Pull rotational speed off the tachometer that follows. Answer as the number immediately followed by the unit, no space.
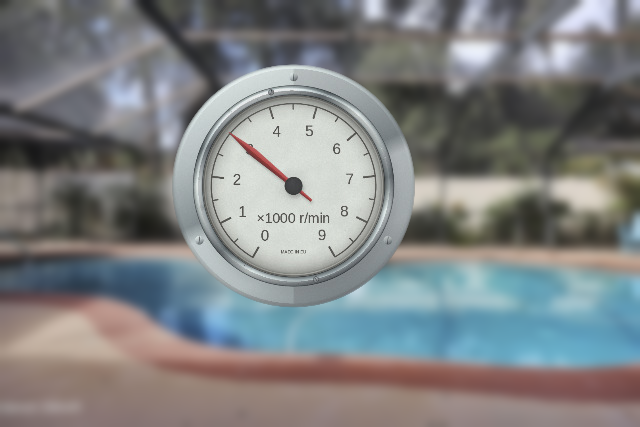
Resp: 3000rpm
